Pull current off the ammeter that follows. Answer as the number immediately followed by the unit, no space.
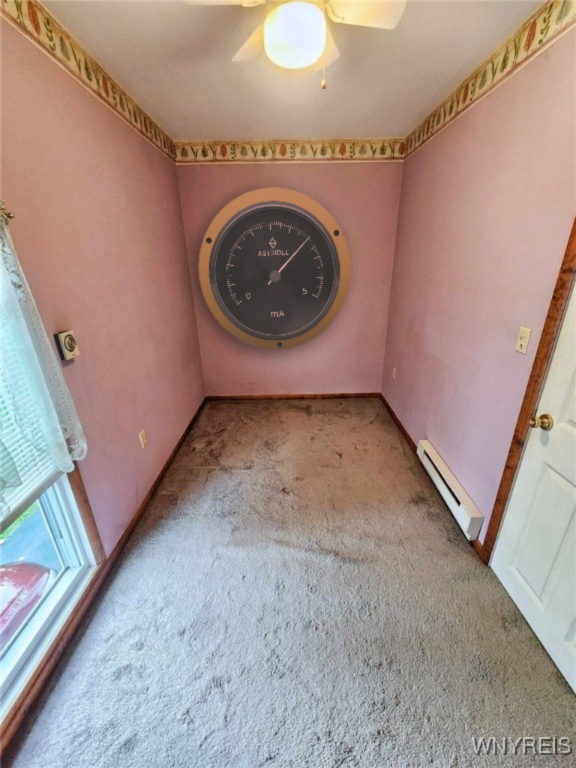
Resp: 3.5mA
